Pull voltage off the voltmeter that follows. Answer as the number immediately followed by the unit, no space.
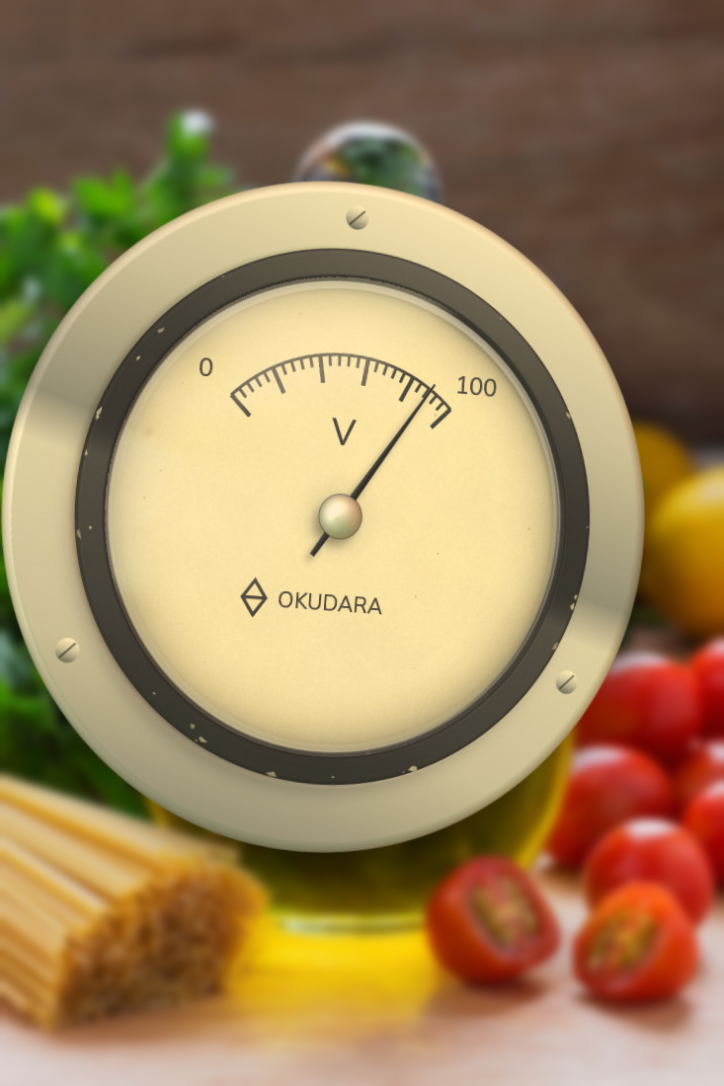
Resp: 88V
